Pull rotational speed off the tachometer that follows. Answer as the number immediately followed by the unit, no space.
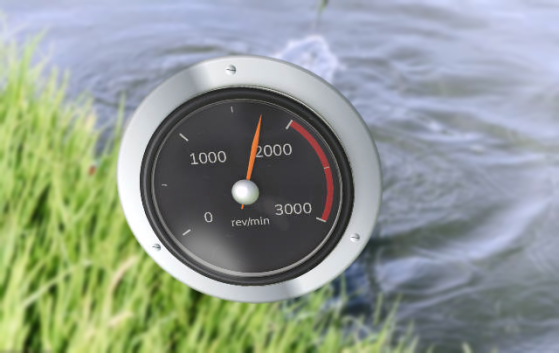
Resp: 1750rpm
